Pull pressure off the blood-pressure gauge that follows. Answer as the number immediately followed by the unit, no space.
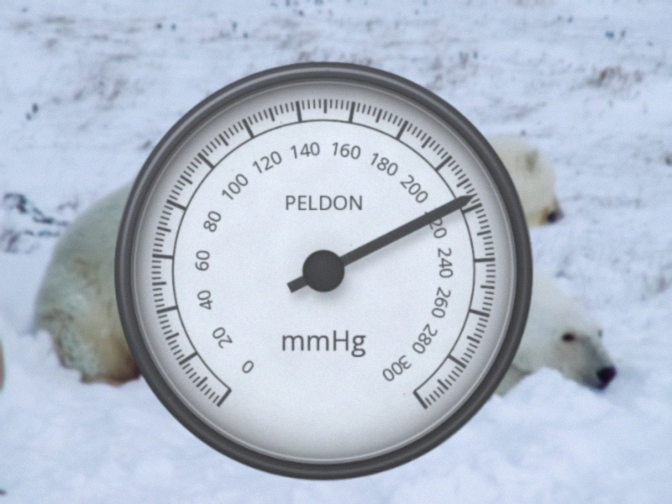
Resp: 216mmHg
